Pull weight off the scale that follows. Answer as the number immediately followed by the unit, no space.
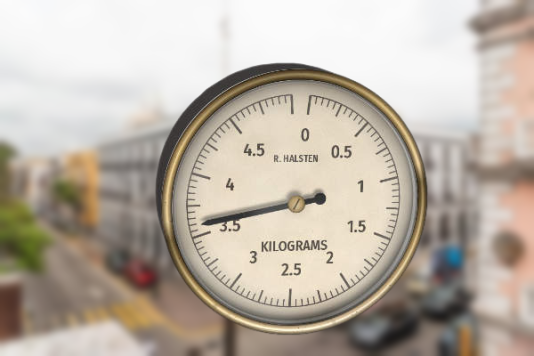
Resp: 3.6kg
